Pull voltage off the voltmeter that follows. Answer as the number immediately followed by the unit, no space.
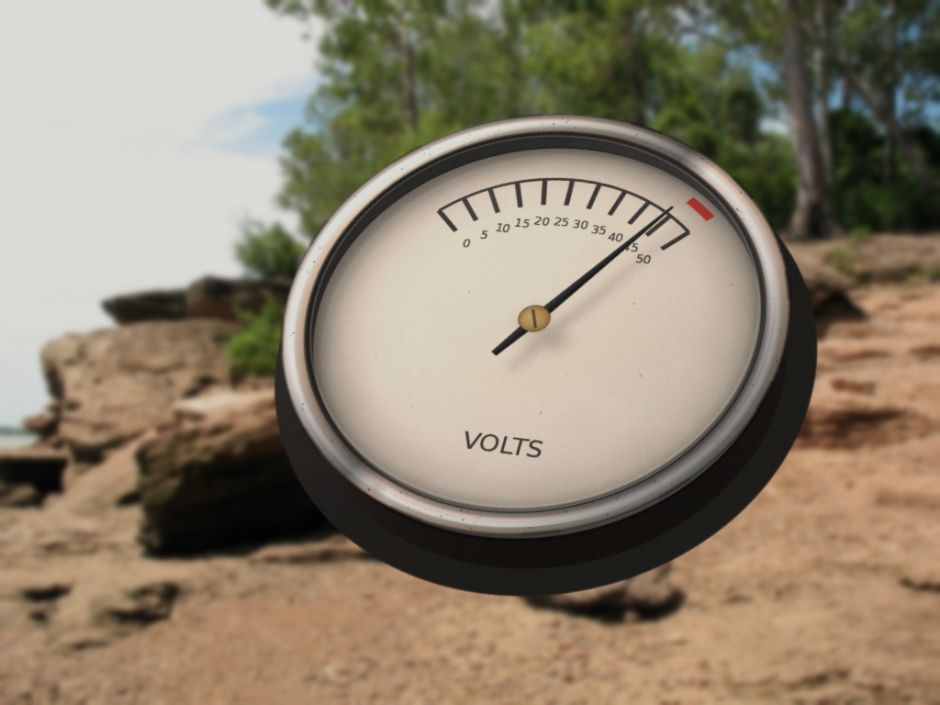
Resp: 45V
